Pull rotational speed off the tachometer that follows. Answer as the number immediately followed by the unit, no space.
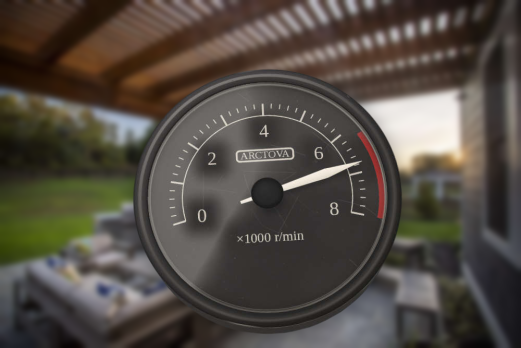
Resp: 6800rpm
